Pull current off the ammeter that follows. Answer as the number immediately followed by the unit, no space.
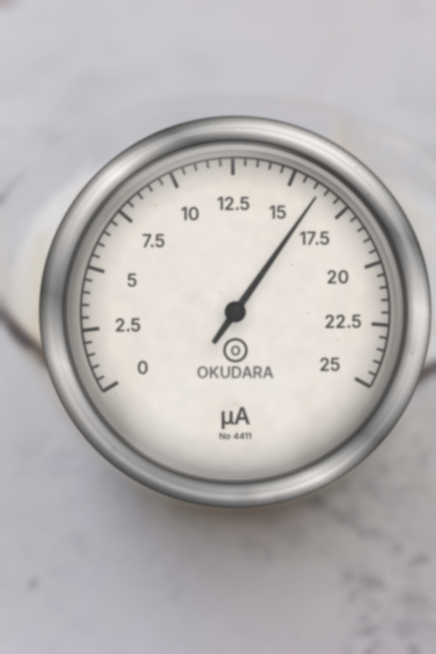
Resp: 16.25µA
